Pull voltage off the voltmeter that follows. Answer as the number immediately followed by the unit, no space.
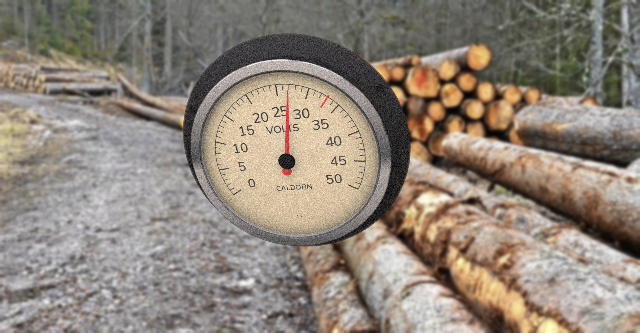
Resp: 27V
